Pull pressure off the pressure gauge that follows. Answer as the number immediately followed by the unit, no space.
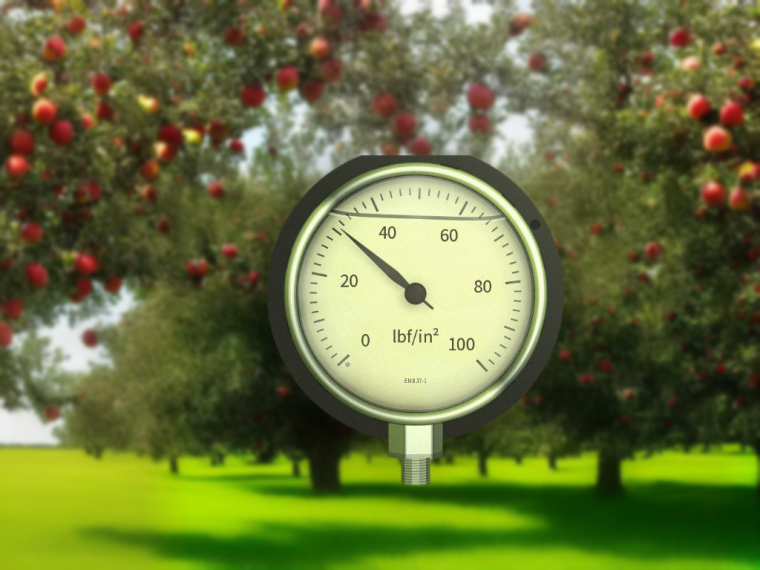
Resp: 31psi
